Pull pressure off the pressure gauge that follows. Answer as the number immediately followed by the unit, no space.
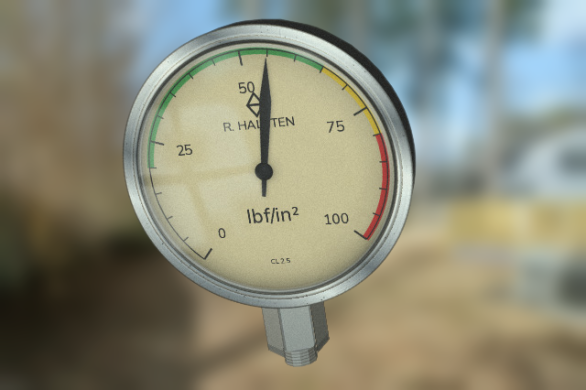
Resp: 55psi
